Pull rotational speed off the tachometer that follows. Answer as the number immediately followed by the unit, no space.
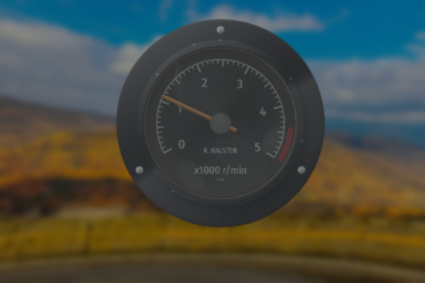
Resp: 1100rpm
